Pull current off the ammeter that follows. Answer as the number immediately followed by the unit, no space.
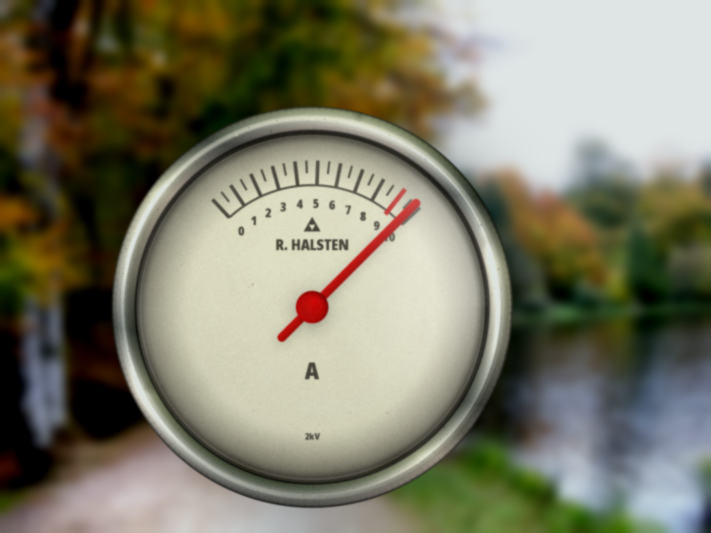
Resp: 9.75A
